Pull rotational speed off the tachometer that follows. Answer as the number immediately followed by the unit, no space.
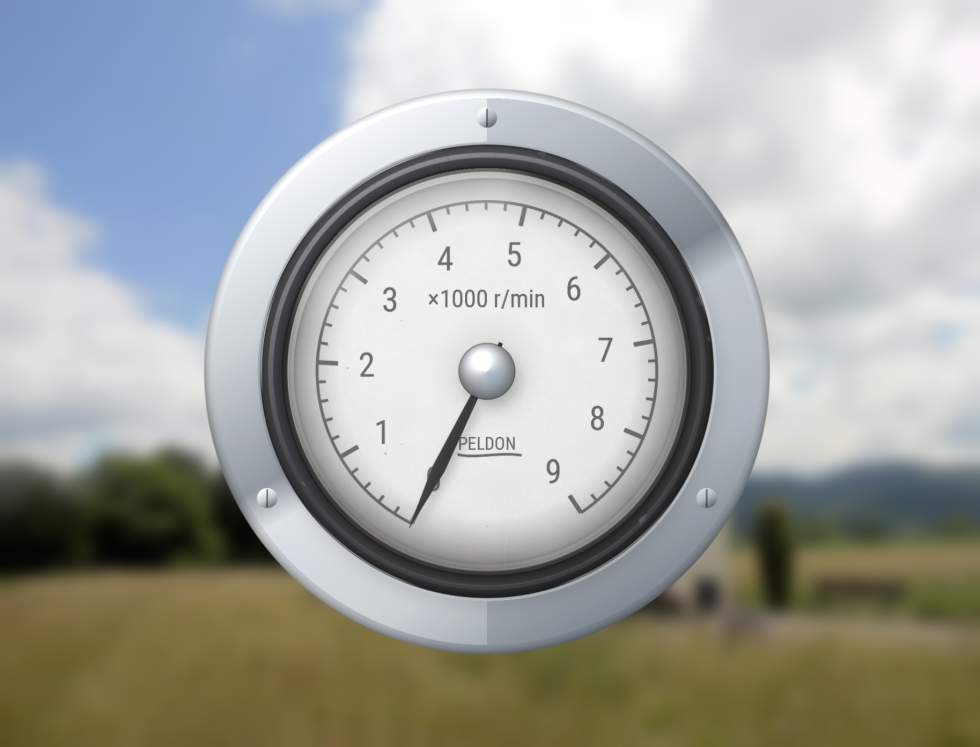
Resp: 0rpm
